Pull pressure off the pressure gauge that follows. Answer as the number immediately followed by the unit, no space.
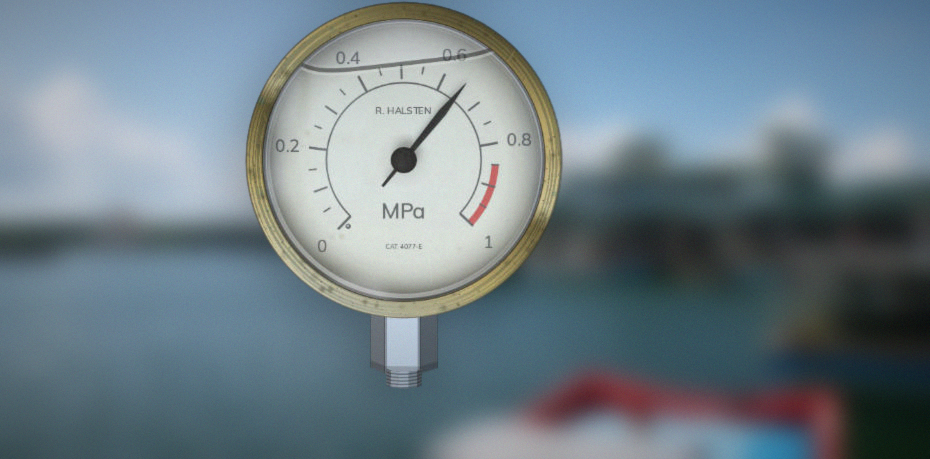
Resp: 0.65MPa
